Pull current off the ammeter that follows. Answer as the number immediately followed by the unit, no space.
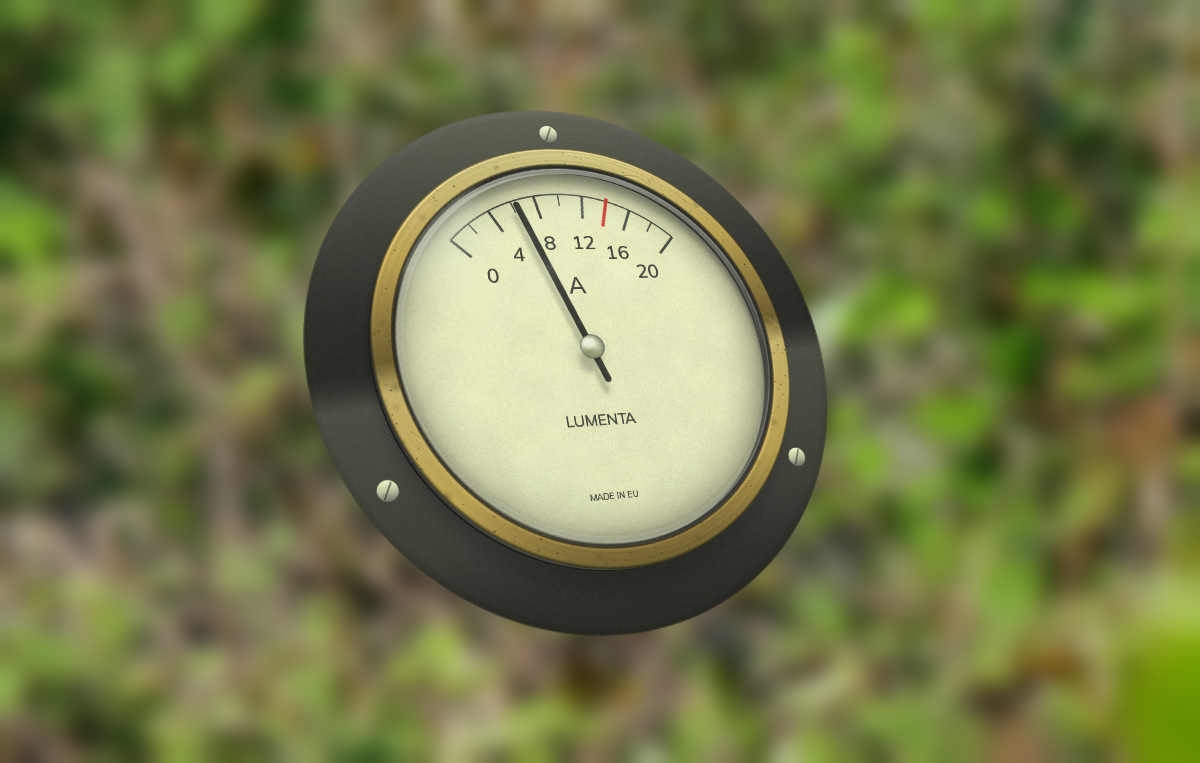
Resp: 6A
